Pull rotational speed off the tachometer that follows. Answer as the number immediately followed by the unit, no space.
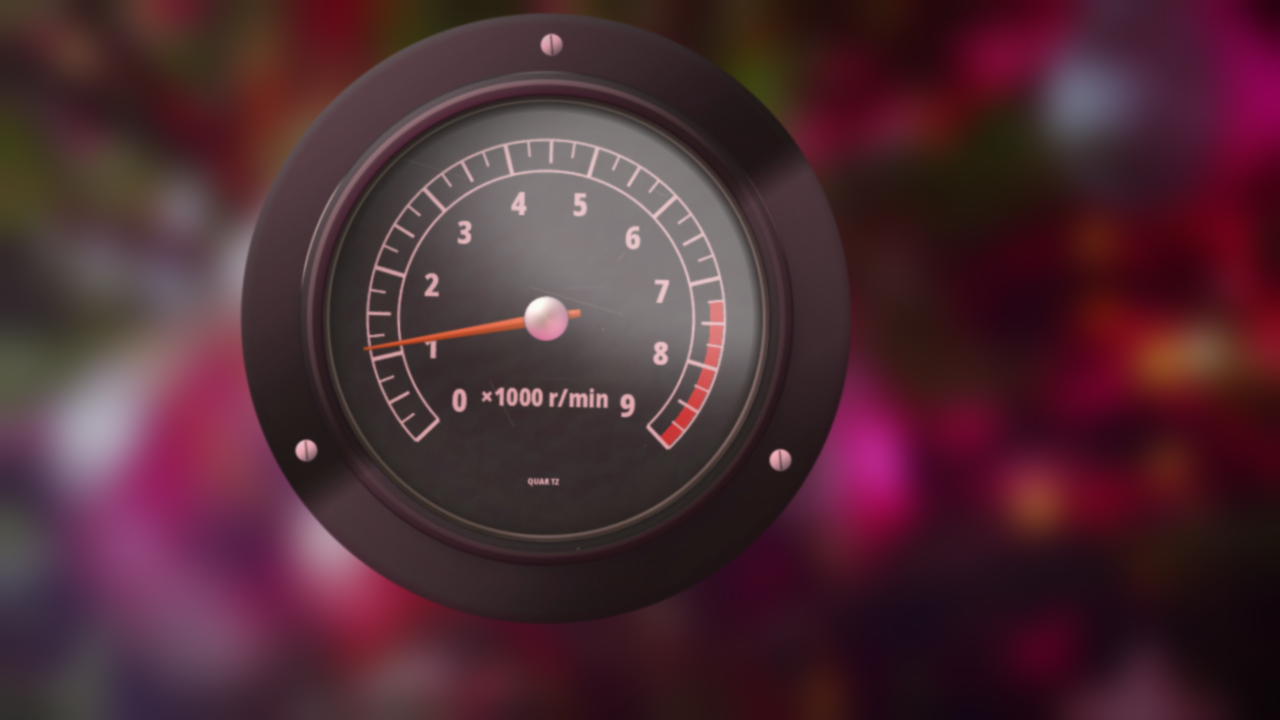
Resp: 1125rpm
